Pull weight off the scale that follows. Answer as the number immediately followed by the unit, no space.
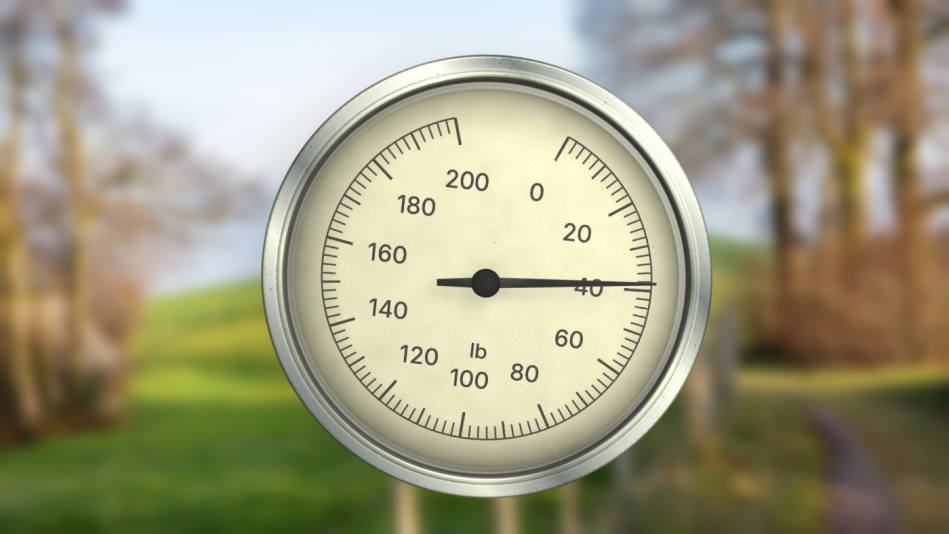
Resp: 38lb
